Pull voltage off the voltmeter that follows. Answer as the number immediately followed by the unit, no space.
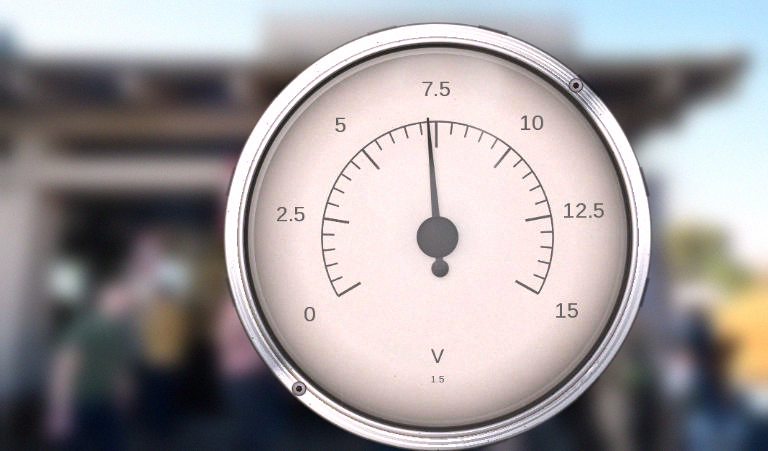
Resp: 7.25V
